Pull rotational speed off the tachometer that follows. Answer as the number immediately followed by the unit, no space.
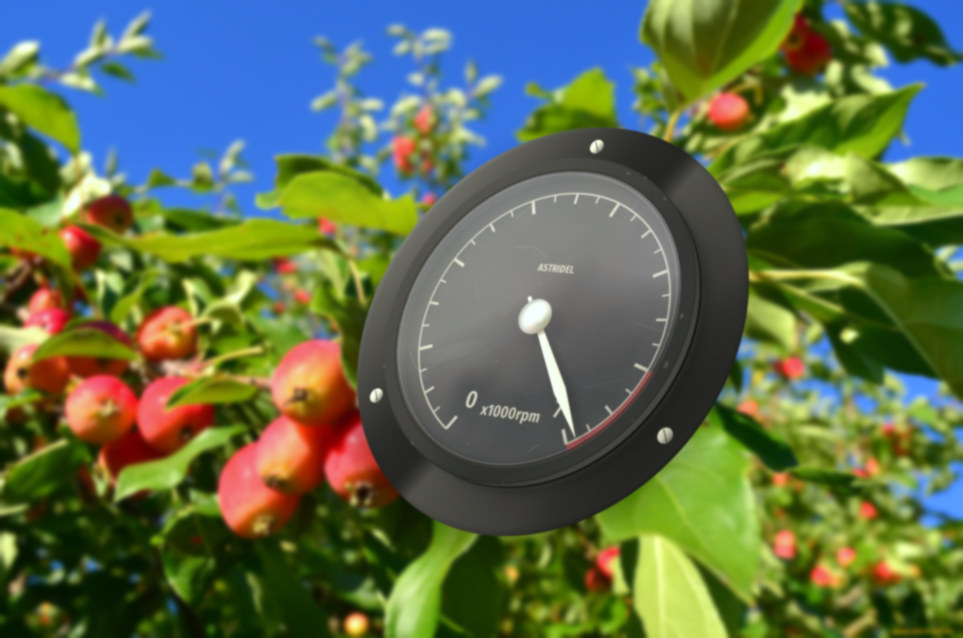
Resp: 6875rpm
